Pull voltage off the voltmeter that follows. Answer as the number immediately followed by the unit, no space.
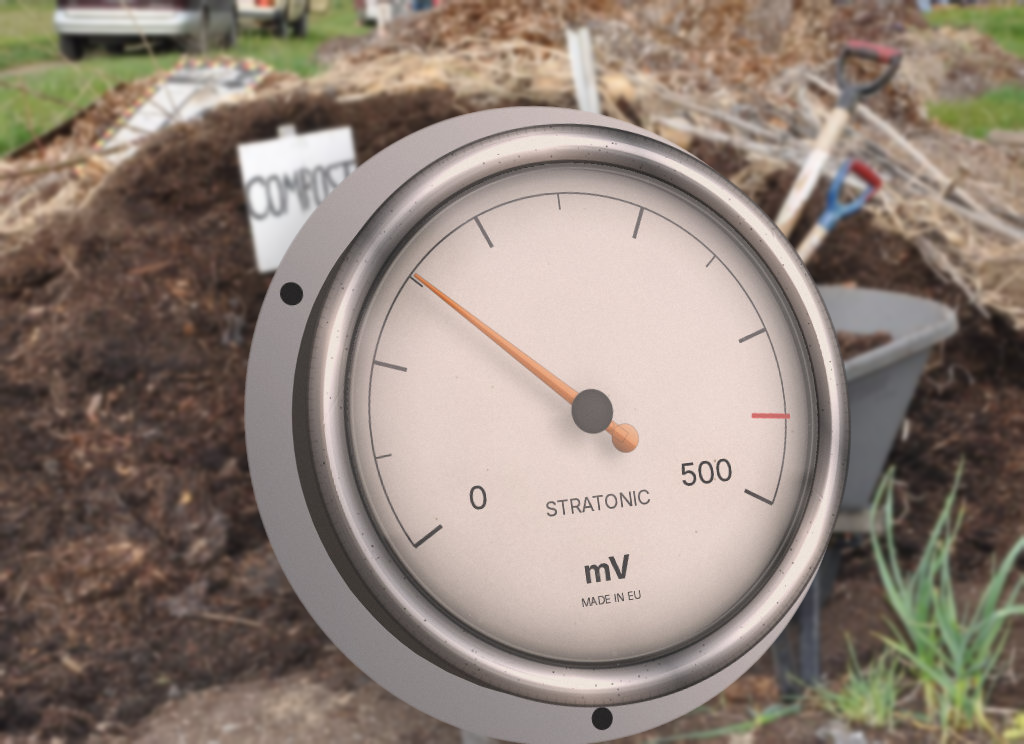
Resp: 150mV
